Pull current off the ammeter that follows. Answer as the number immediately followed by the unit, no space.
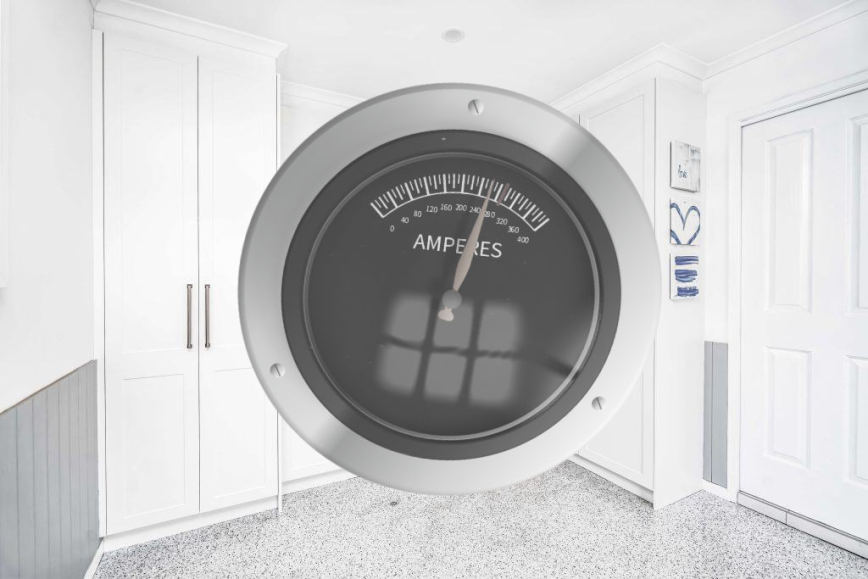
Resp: 260A
